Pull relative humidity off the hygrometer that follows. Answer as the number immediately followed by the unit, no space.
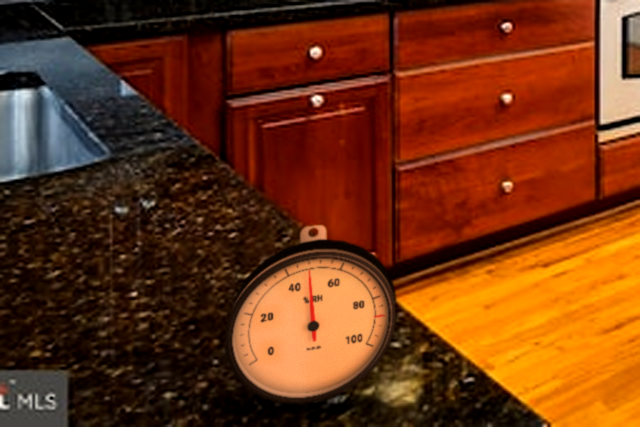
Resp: 48%
